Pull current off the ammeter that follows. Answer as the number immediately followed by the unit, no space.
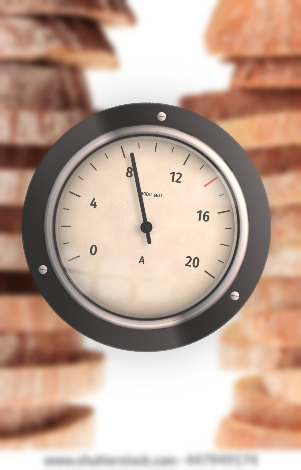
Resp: 8.5A
